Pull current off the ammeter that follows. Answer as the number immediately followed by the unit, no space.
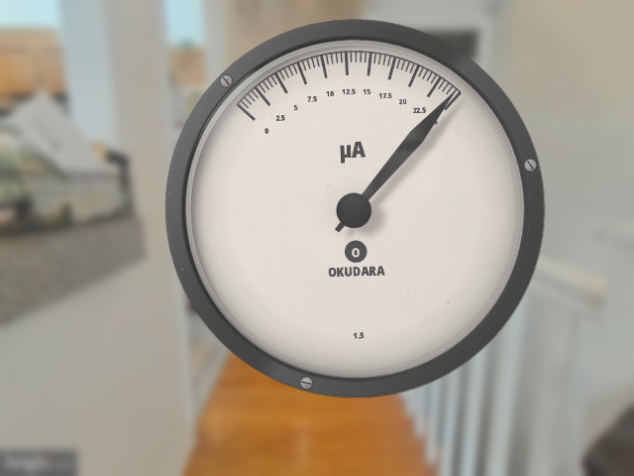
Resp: 24.5µA
